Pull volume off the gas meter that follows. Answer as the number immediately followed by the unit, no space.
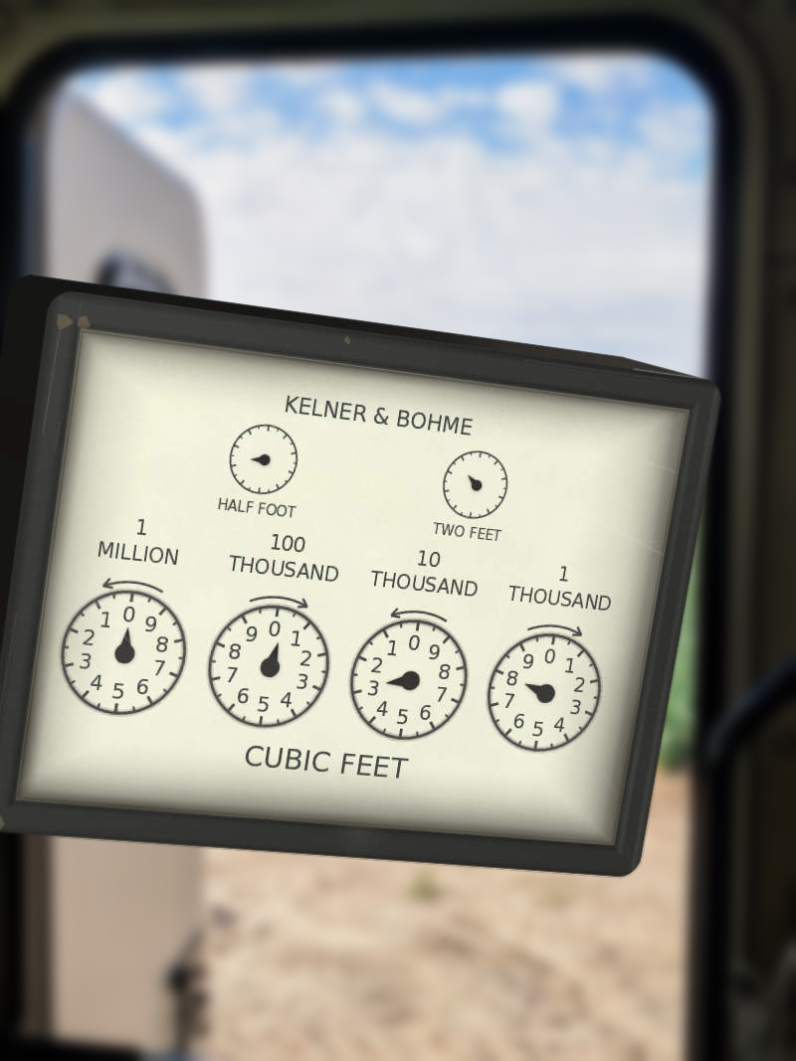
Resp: 2800ft³
